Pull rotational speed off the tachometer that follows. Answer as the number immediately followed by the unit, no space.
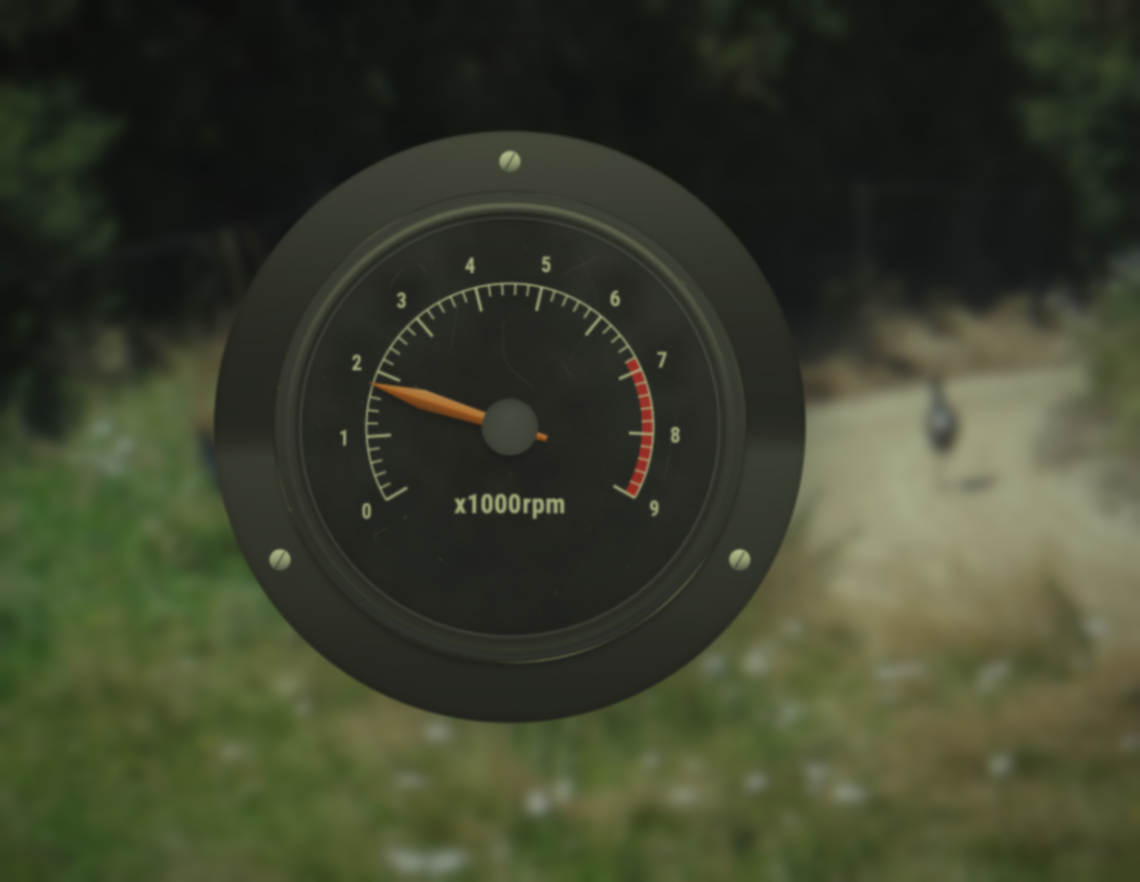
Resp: 1800rpm
